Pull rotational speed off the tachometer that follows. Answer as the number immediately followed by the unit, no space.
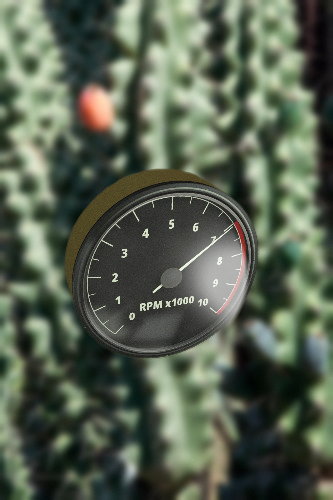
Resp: 7000rpm
